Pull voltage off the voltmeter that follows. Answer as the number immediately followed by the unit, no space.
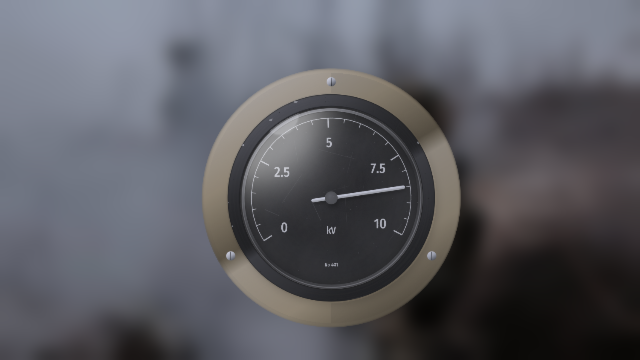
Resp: 8.5kV
